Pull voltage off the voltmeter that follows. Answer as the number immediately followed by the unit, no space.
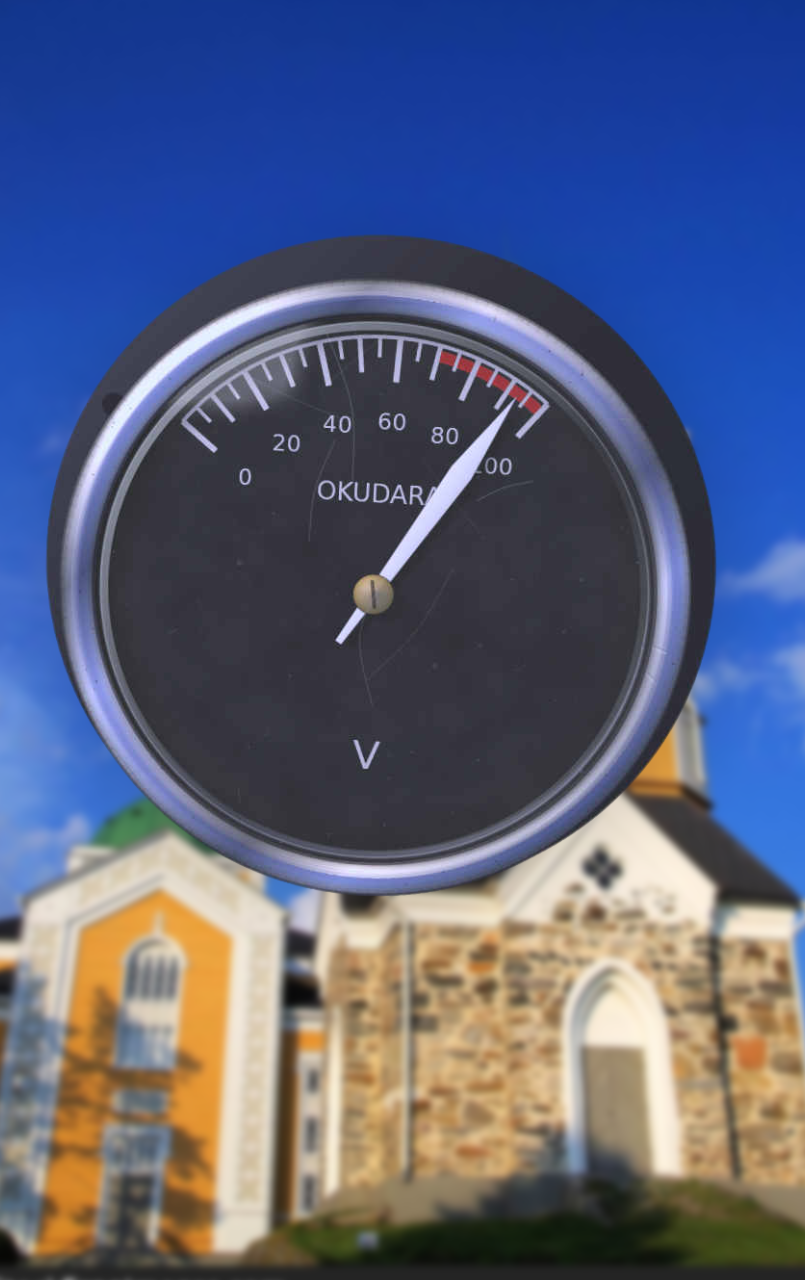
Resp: 92.5V
